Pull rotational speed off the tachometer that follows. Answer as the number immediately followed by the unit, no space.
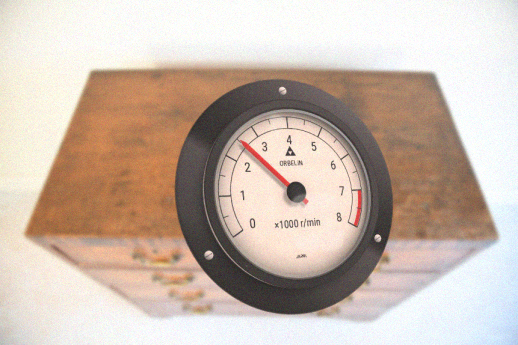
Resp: 2500rpm
